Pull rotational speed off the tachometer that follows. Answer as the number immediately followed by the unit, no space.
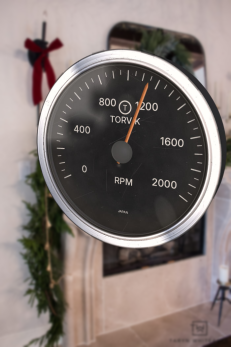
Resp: 1150rpm
